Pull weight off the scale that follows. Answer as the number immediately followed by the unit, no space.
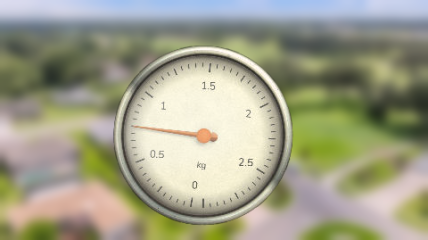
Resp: 0.75kg
